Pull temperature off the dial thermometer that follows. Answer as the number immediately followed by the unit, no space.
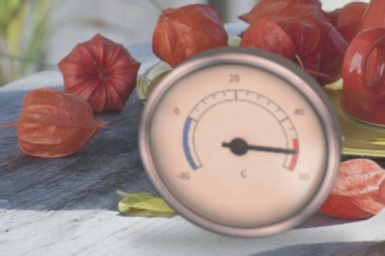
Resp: 52°C
